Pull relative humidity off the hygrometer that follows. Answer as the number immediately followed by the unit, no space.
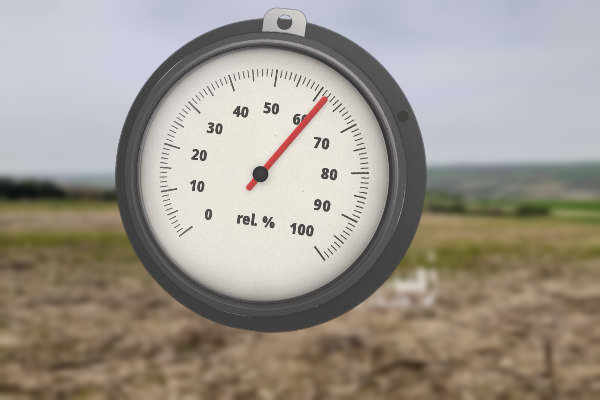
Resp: 62%
